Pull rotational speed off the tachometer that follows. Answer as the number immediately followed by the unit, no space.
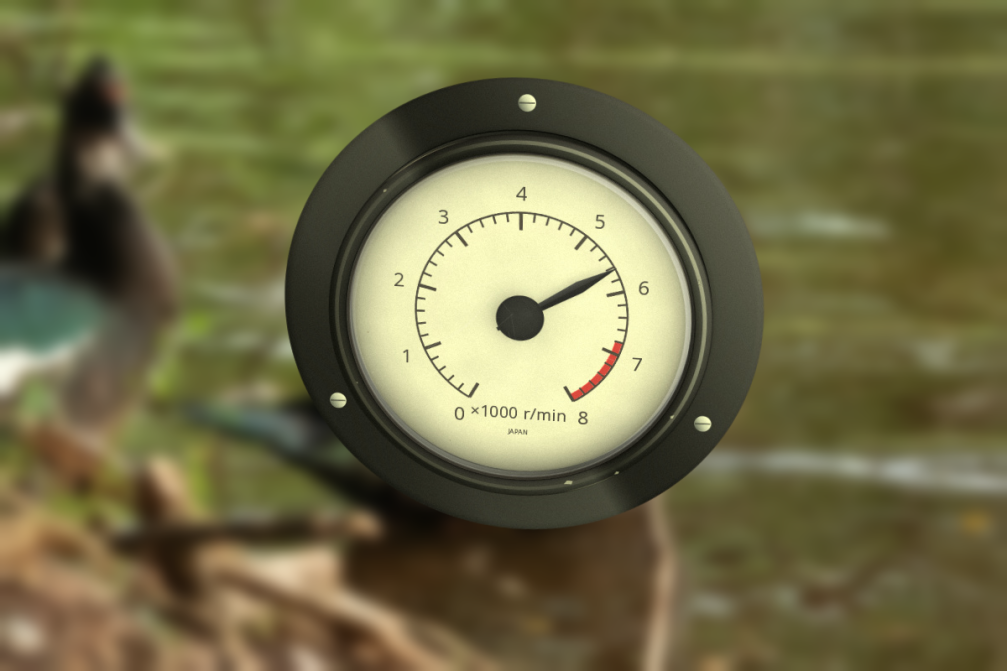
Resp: 5600rpm
